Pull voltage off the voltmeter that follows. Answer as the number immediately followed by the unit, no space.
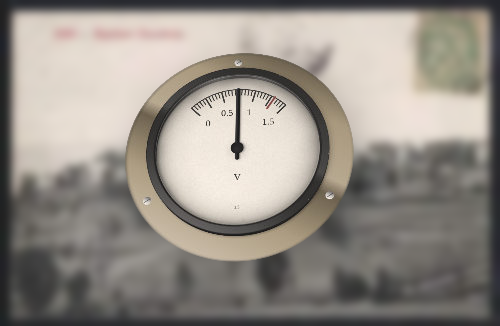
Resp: 0.75V
